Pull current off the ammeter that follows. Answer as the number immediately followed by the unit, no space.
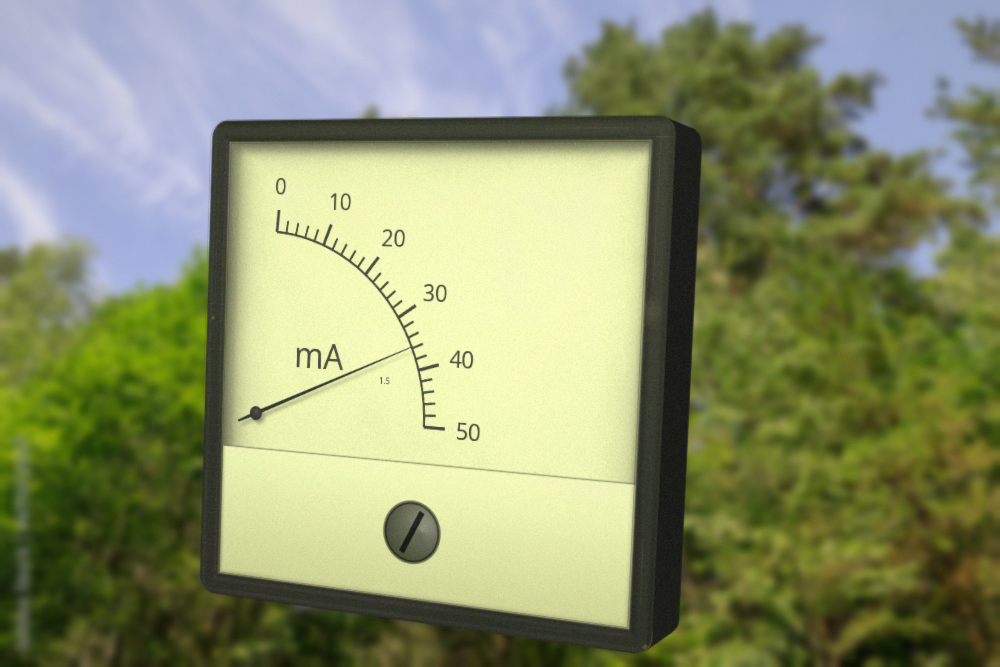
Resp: 36mA
